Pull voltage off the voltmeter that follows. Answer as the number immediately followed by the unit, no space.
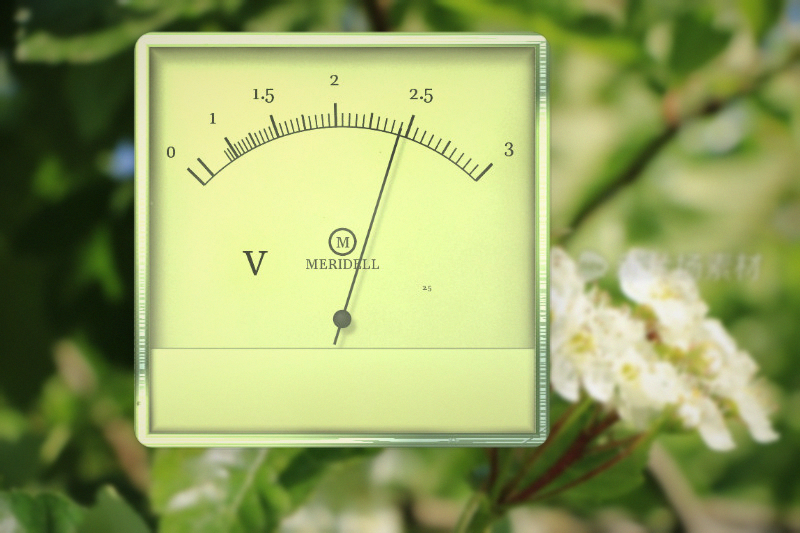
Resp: 2.45V
